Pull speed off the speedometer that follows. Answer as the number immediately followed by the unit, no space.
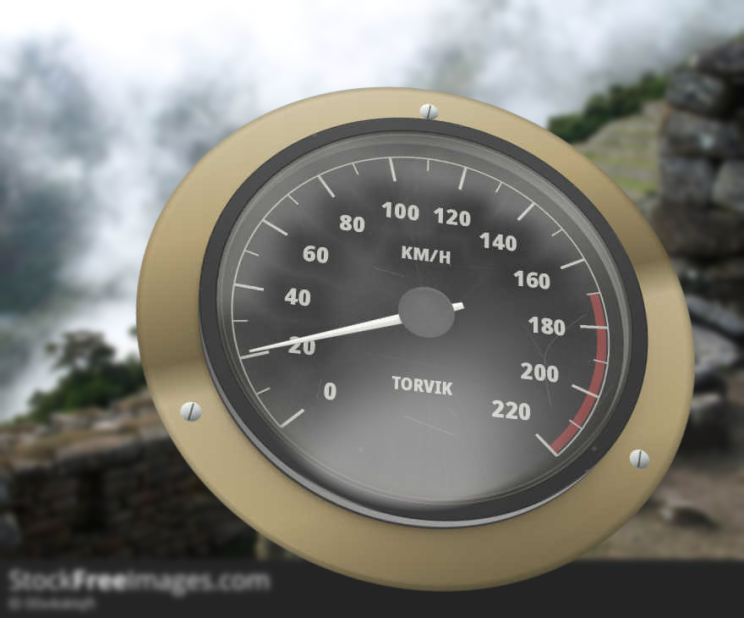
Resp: 20km/h
